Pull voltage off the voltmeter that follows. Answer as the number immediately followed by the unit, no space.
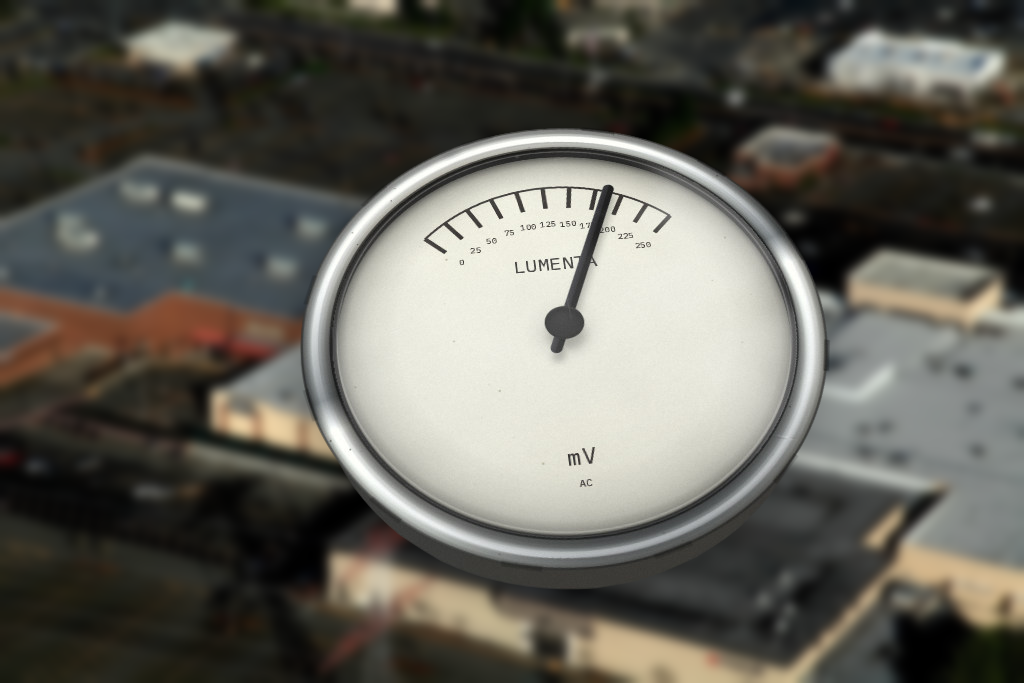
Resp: 187.5mV
